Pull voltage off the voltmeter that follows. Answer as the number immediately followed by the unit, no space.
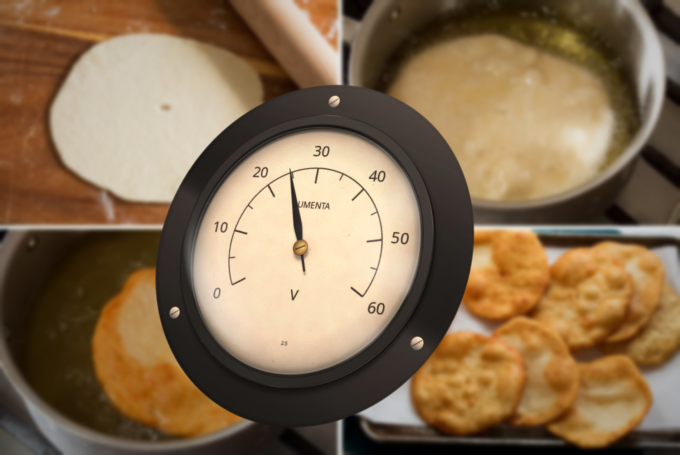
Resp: 25V
